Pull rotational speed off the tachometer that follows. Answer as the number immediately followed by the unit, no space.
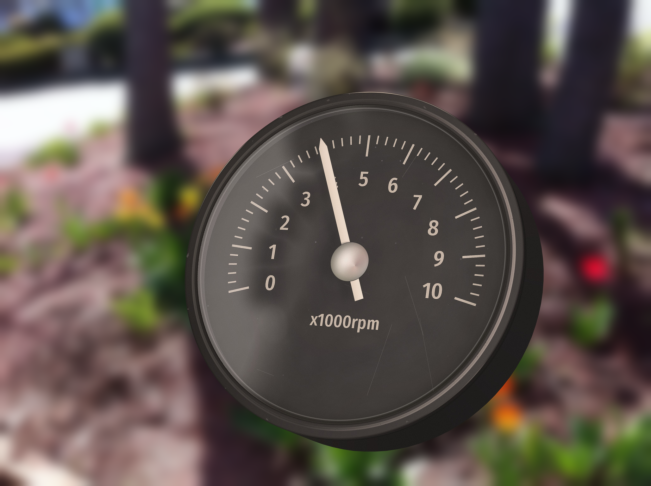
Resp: 4000rpm
